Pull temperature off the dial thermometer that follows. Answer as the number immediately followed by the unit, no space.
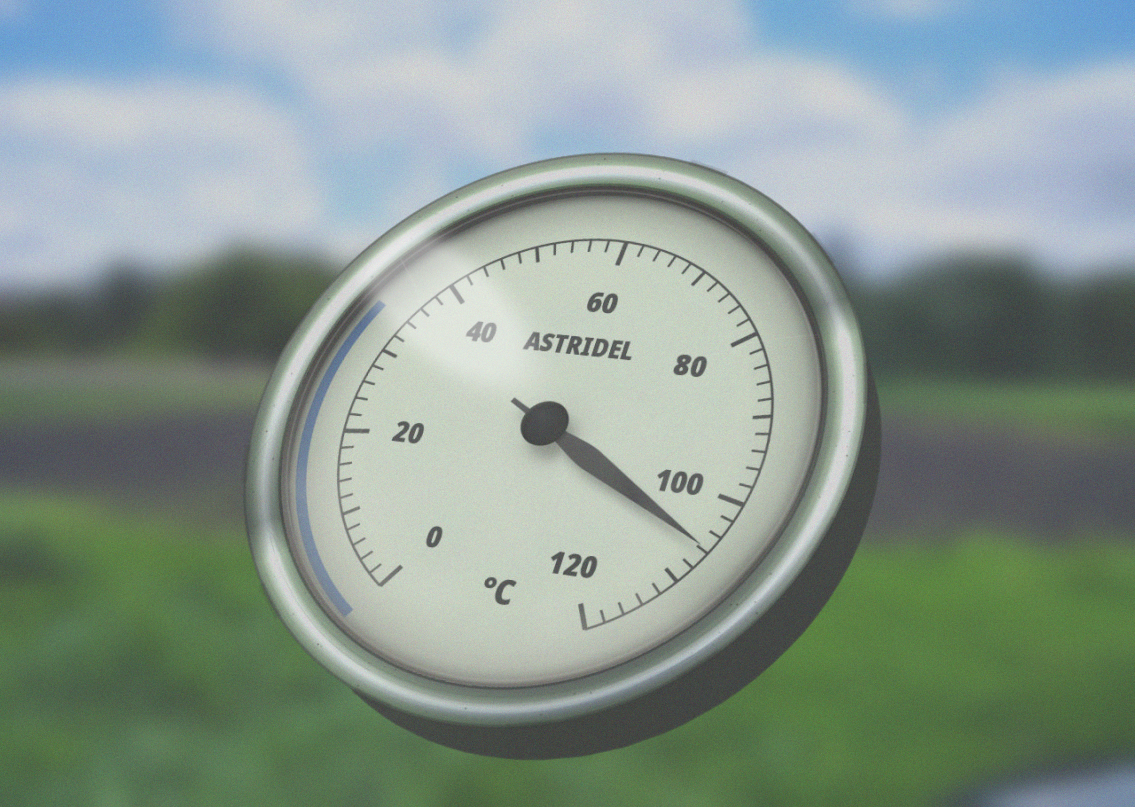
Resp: 106°C
